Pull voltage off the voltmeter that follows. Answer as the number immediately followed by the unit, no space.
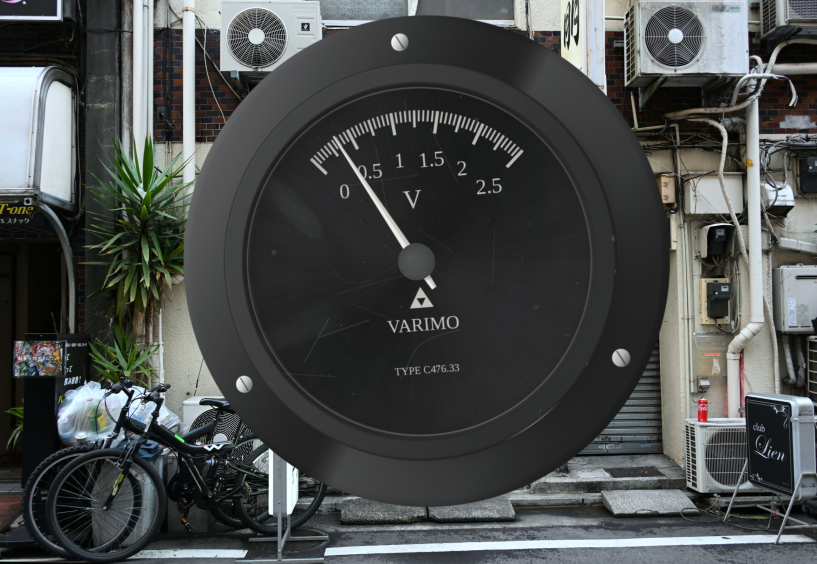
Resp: 0.35V
